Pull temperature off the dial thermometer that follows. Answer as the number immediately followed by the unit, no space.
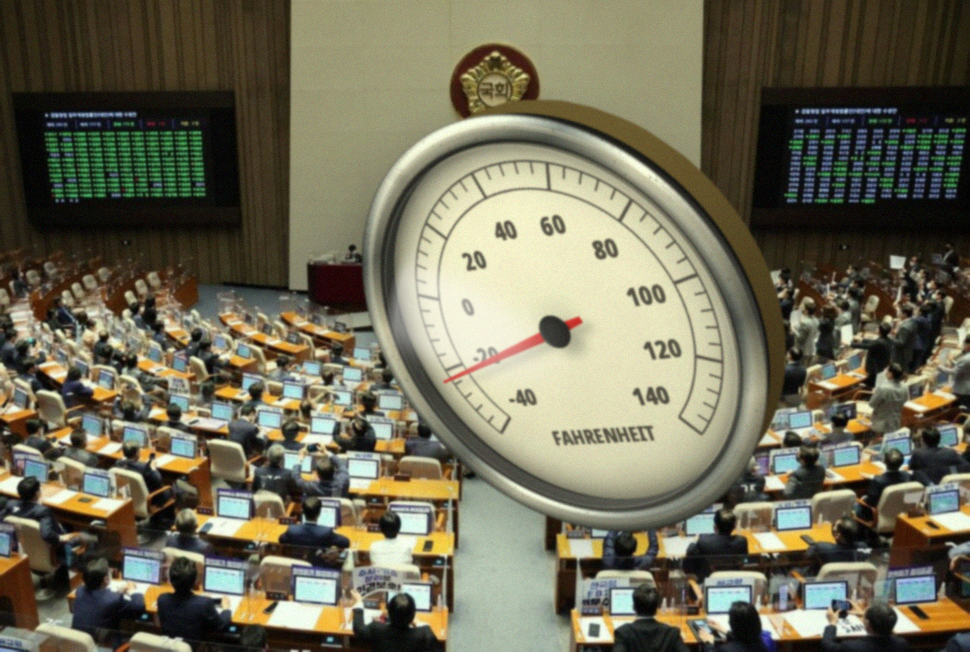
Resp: -22°F
